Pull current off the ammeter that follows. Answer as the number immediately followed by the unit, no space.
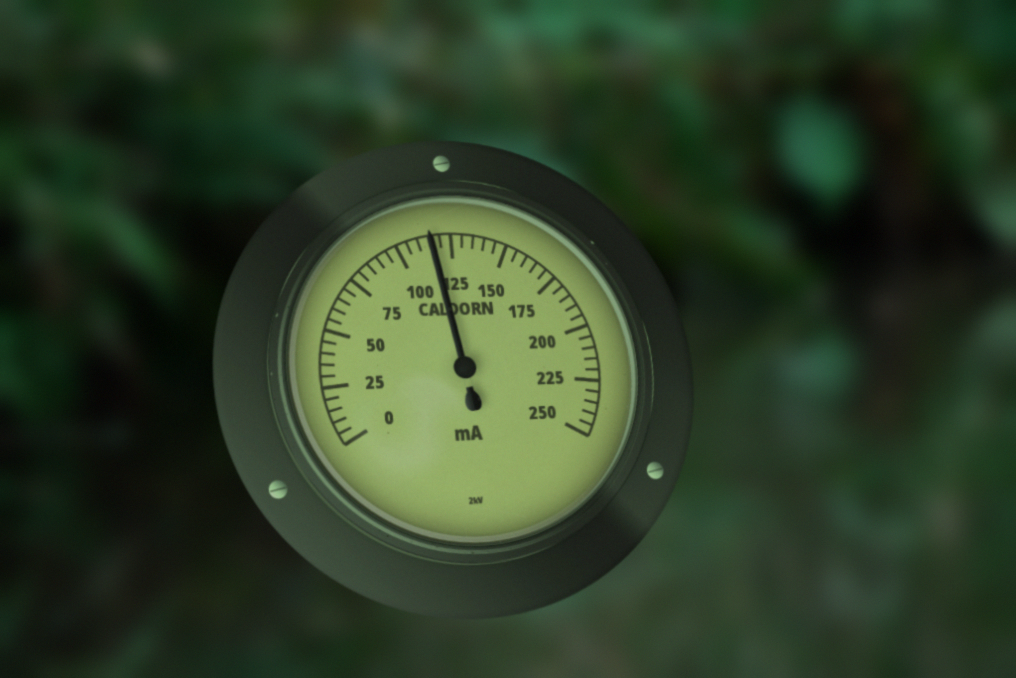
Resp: 115mA
